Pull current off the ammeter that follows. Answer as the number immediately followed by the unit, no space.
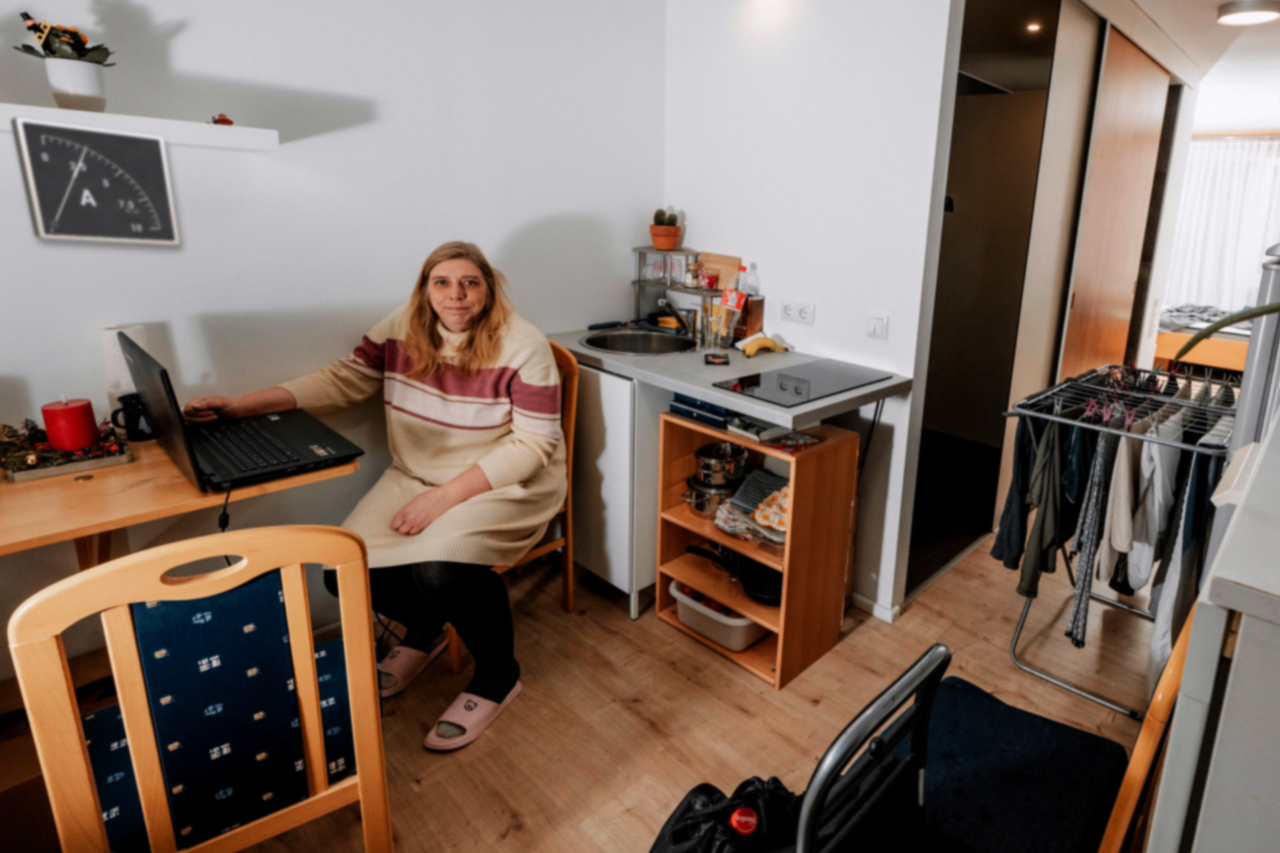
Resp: 2.5A
